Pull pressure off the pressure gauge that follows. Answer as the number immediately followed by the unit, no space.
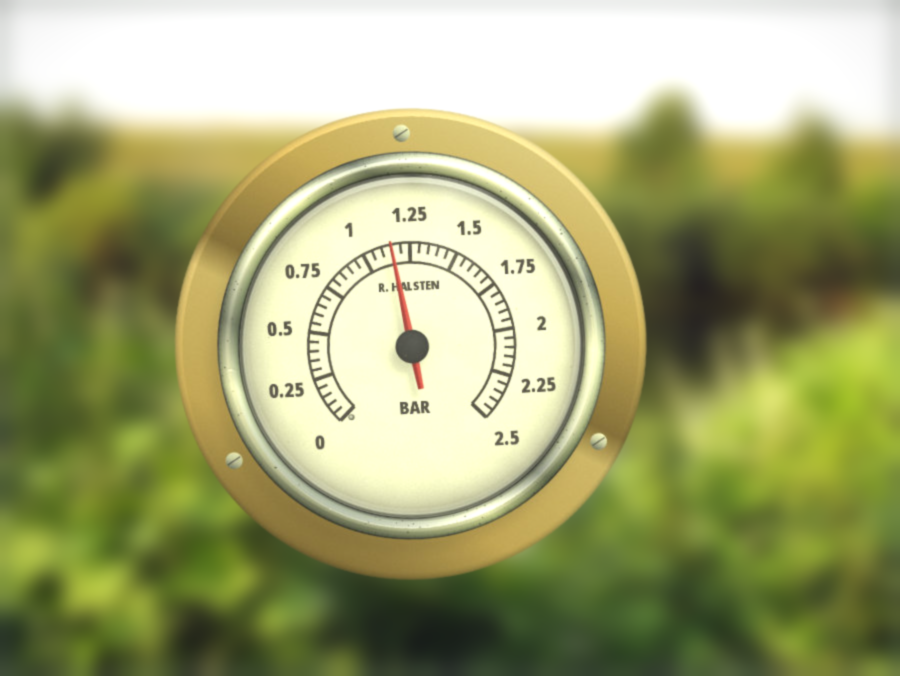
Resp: 1.15bar
